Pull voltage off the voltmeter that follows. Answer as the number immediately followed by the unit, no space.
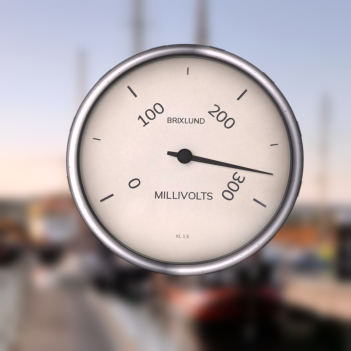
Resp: 275mV
